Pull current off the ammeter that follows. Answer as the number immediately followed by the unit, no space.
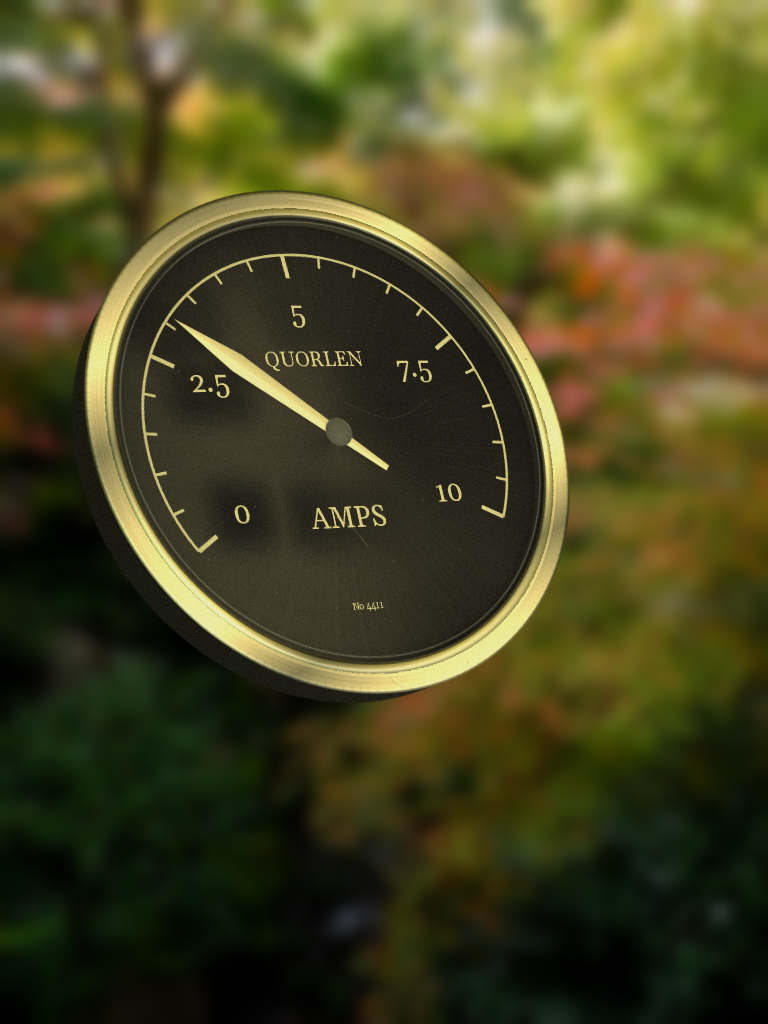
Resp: 3A
